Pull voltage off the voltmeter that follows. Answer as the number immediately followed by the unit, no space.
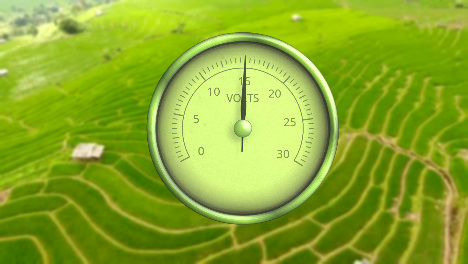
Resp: 15V
